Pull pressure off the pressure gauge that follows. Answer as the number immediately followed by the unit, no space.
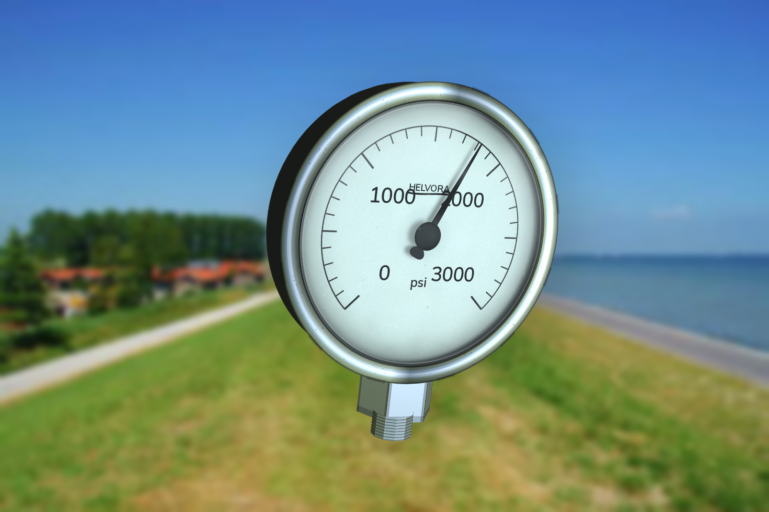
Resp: 1800psi
